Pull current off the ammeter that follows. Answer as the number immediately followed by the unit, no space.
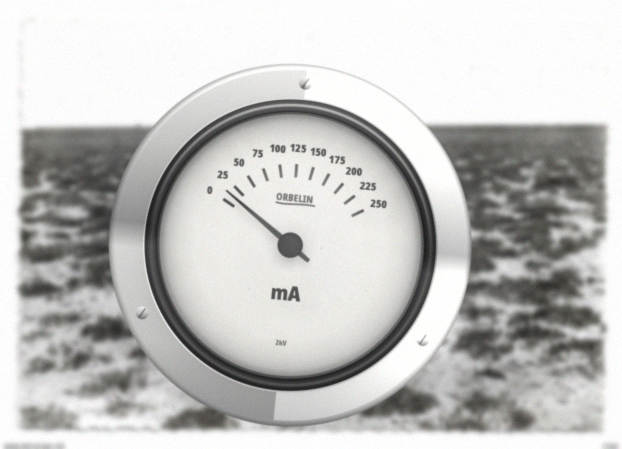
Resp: 12.5mA
